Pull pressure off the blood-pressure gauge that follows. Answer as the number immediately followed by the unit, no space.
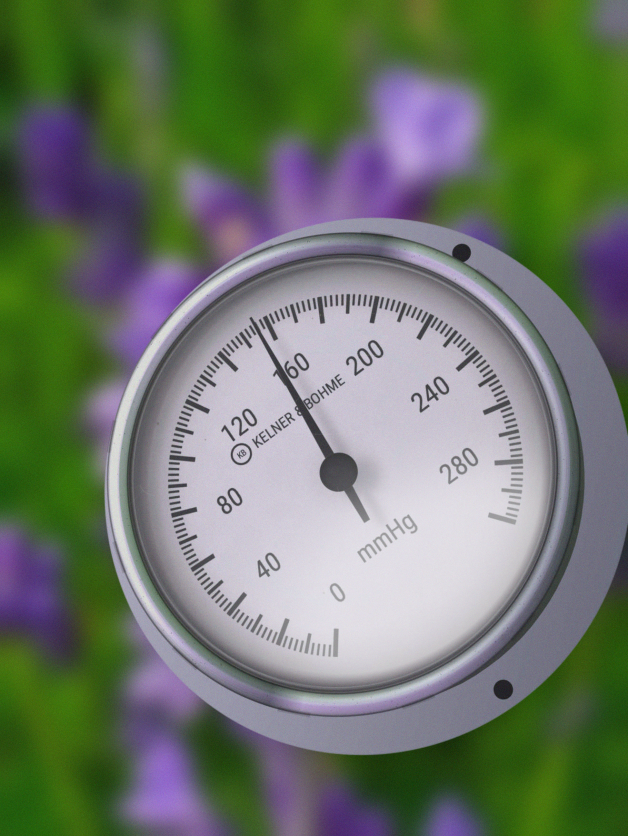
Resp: 156mmHg
